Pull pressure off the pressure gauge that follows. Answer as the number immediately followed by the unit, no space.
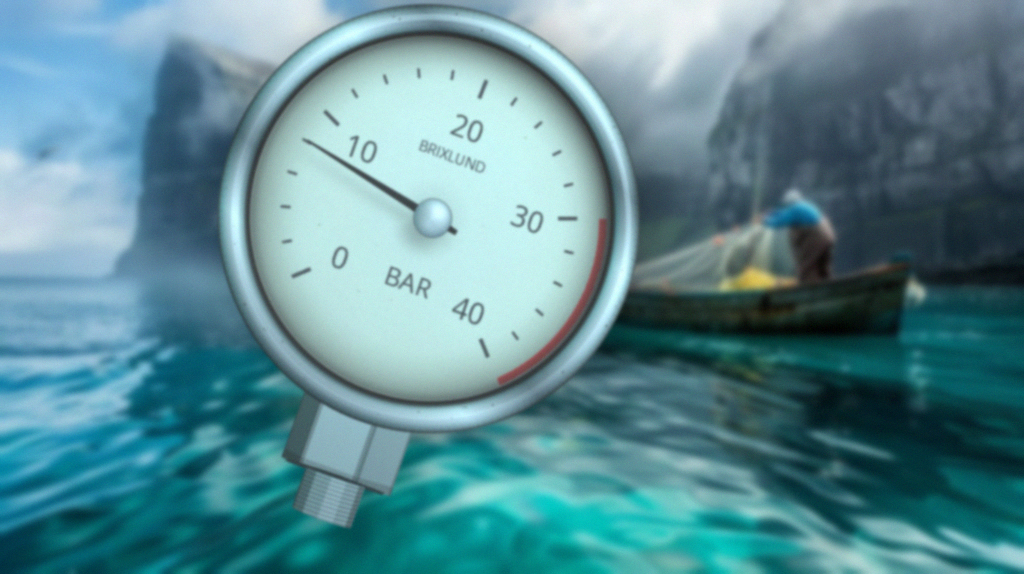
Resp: 8bar
